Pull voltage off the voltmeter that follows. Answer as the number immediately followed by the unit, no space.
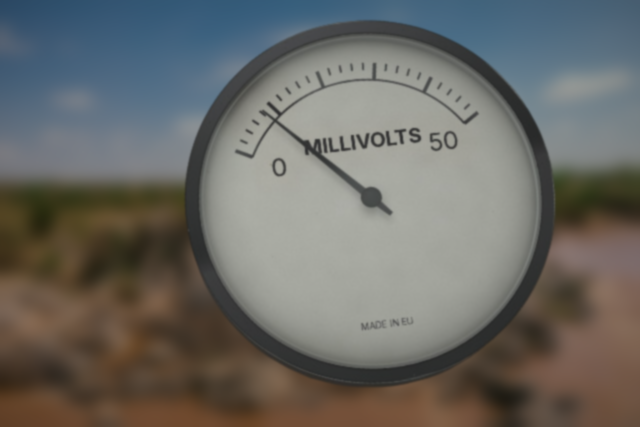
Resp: 8mV
